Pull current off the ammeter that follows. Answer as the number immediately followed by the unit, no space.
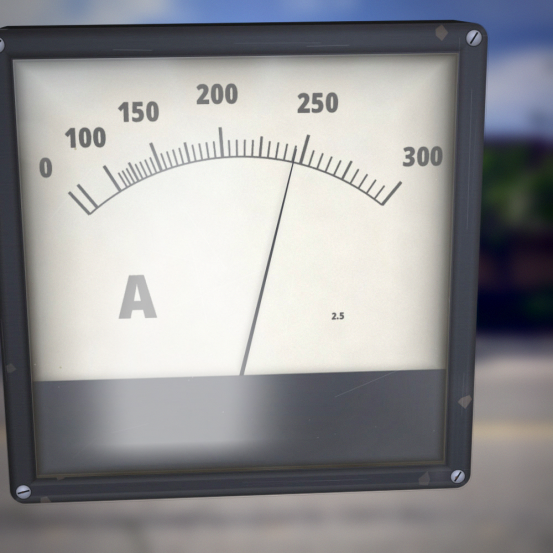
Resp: 245A
